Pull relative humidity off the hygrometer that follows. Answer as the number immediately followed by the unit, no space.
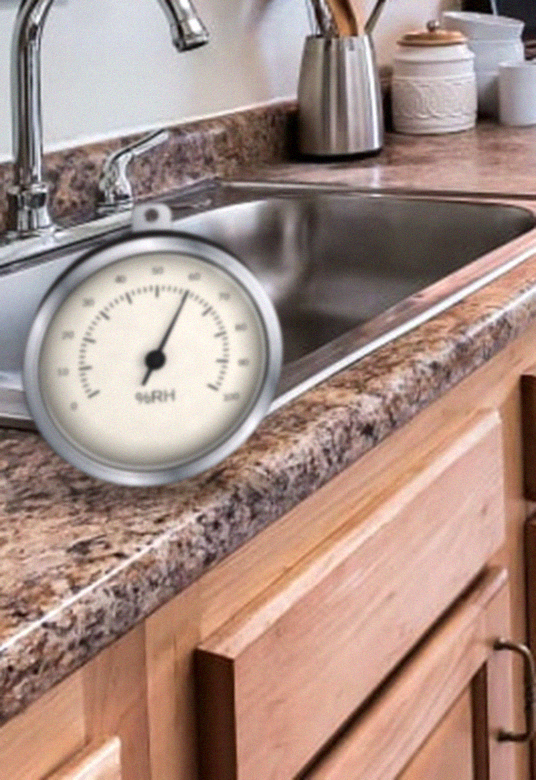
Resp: 60%
